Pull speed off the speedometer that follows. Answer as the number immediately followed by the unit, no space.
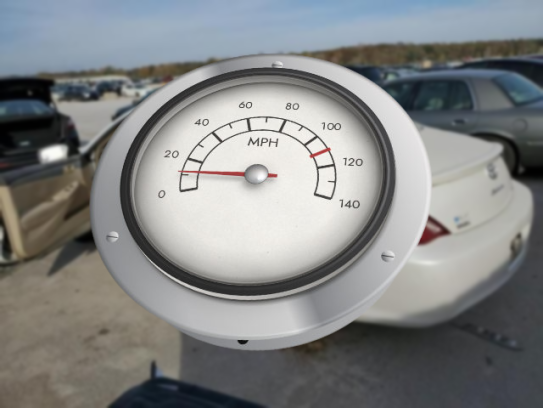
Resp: 10mph
